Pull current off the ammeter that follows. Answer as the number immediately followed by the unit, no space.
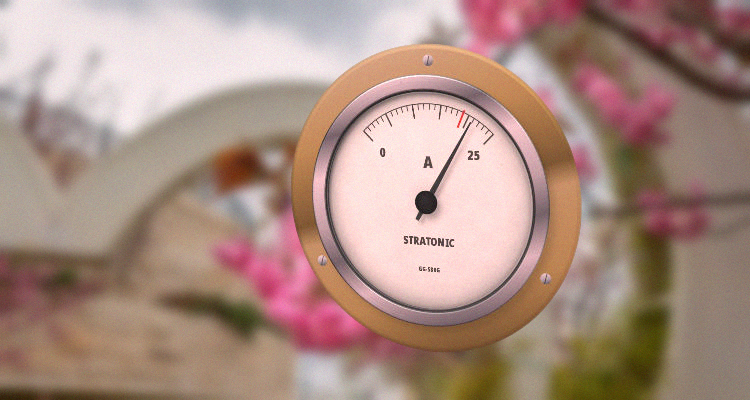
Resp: 21A
